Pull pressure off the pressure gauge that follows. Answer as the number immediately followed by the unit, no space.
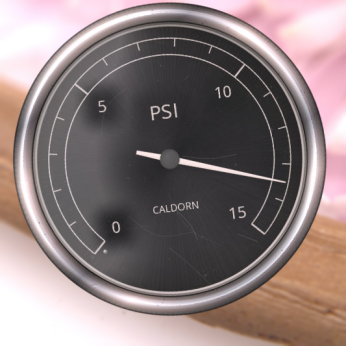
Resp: 13.5psi
